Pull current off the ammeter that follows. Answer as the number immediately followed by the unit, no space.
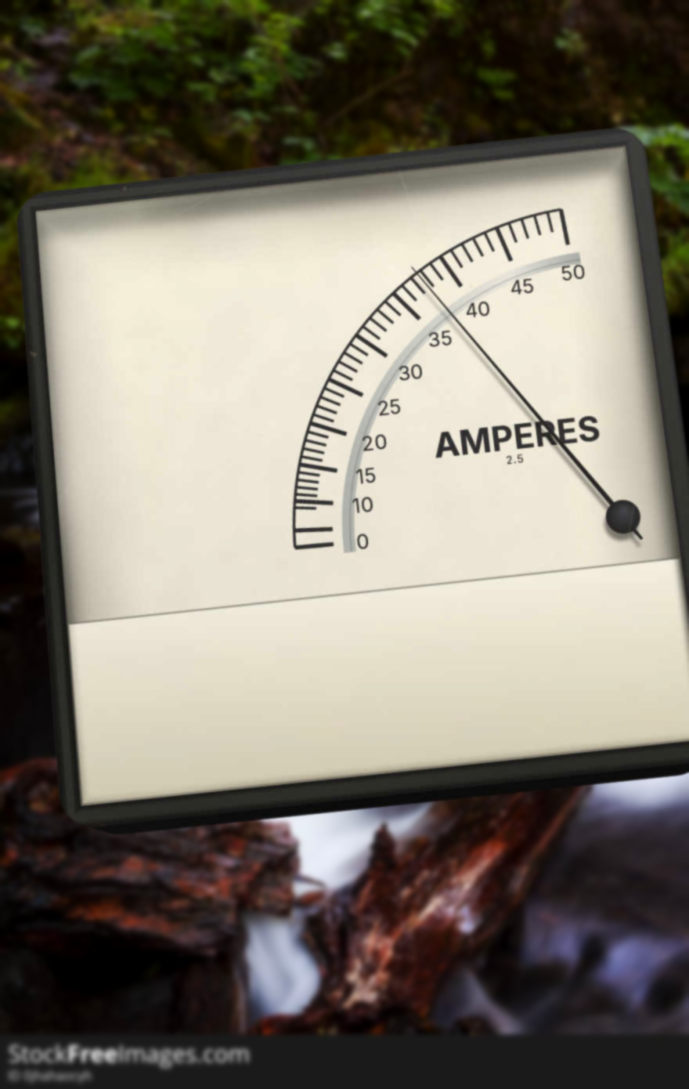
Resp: 37.5A
